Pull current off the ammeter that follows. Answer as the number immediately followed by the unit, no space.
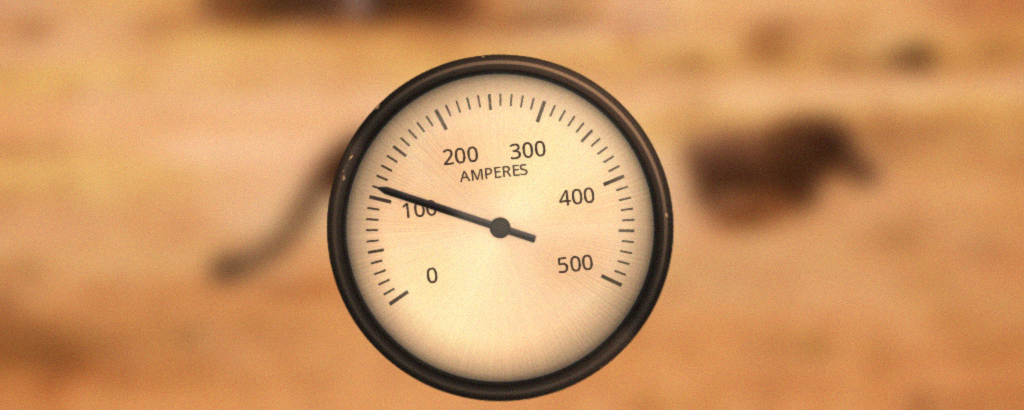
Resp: 110A
